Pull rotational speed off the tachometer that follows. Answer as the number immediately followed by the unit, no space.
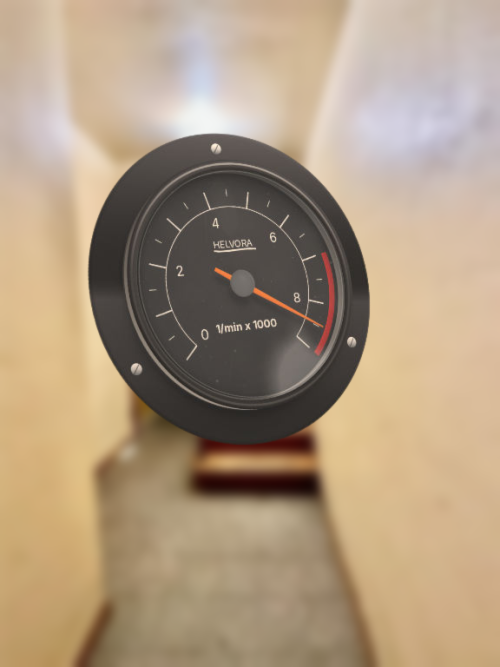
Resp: 8500rpm
